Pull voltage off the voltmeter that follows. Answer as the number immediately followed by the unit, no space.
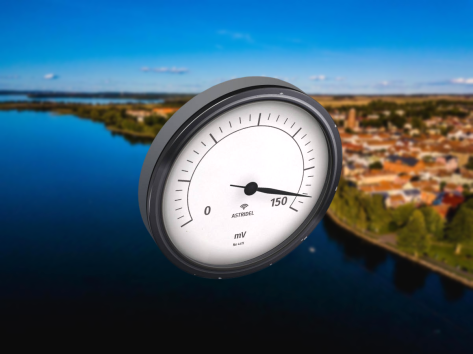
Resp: 140mV
